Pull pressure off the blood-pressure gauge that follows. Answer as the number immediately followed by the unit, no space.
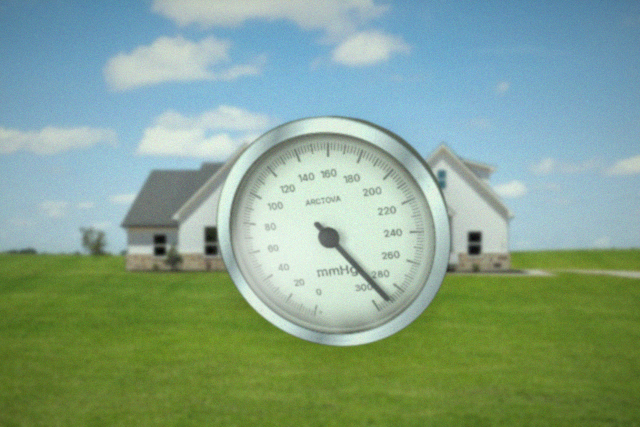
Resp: 290mmHg
